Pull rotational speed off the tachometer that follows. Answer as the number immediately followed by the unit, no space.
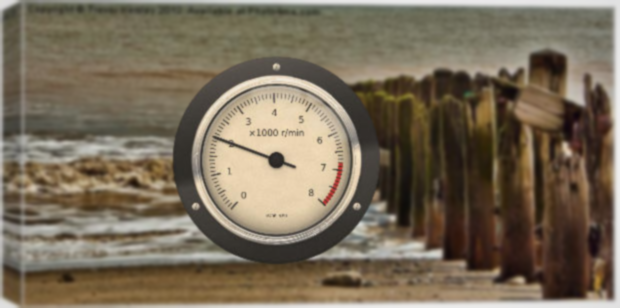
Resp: 2000rpm
